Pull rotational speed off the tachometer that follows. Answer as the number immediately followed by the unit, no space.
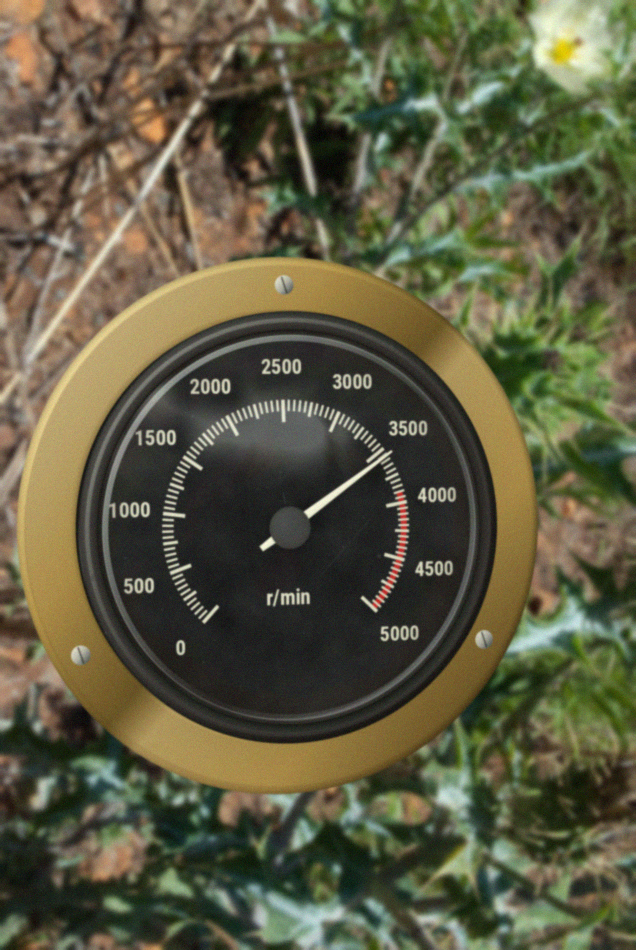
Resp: 3550rpm
